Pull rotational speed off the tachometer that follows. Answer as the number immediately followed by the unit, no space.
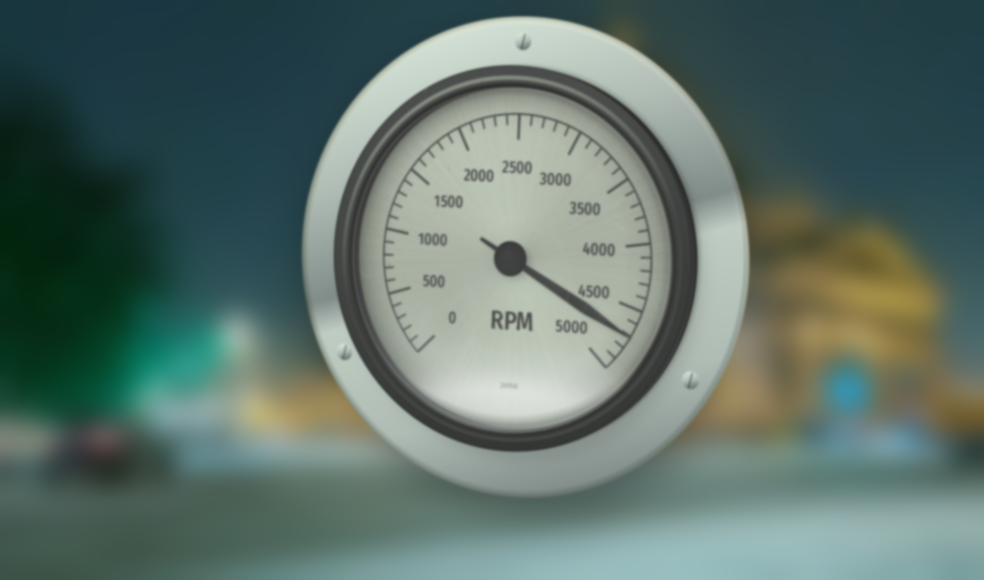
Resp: 4700rpm
